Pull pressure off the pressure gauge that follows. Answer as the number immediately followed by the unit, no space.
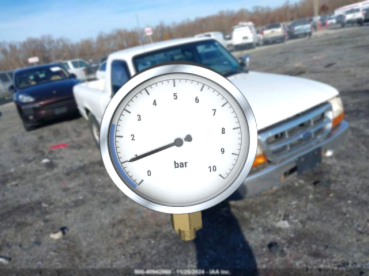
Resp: 1bar
